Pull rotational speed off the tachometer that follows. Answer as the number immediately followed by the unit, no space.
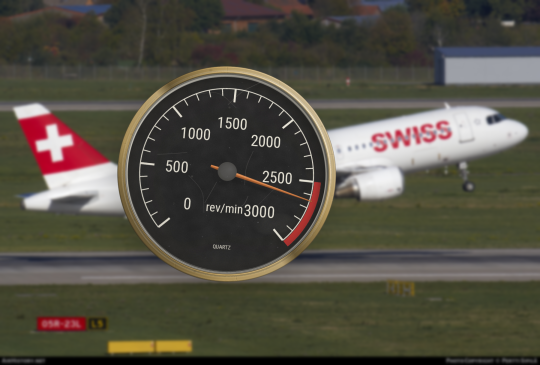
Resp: 2650rpm
